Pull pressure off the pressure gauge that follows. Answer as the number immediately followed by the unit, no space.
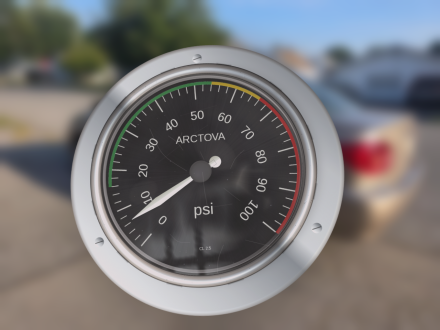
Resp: 6psi
